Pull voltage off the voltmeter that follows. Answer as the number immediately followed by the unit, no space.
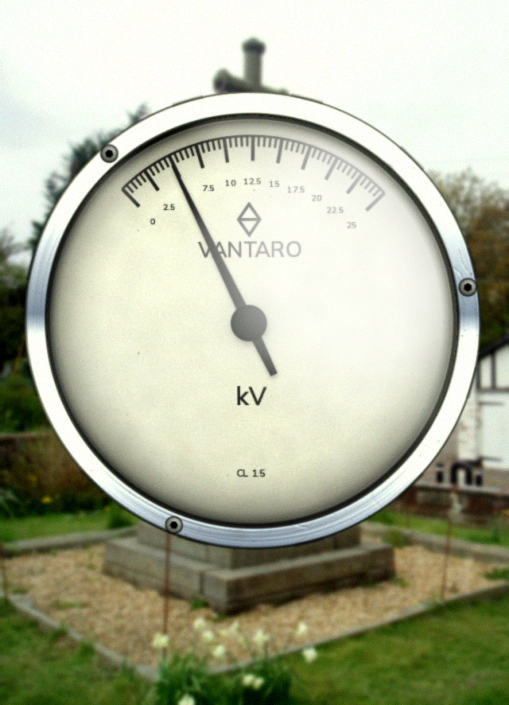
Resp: 5kV
